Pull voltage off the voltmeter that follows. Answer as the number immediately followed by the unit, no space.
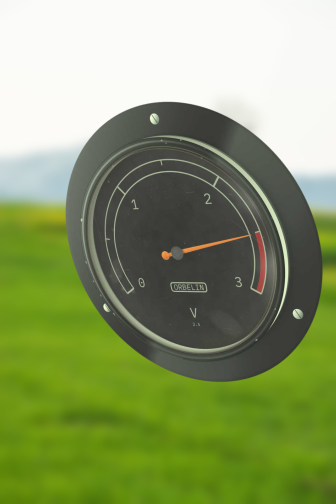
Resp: 2.5V
